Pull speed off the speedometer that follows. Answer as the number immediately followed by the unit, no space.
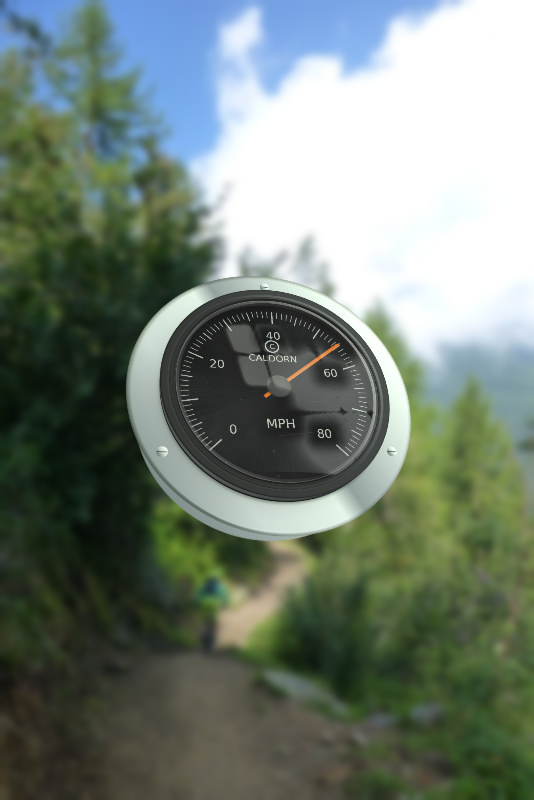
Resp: 55mph
